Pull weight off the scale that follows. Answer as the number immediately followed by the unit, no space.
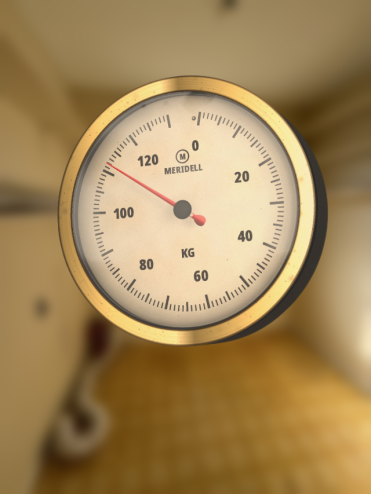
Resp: 112kg
